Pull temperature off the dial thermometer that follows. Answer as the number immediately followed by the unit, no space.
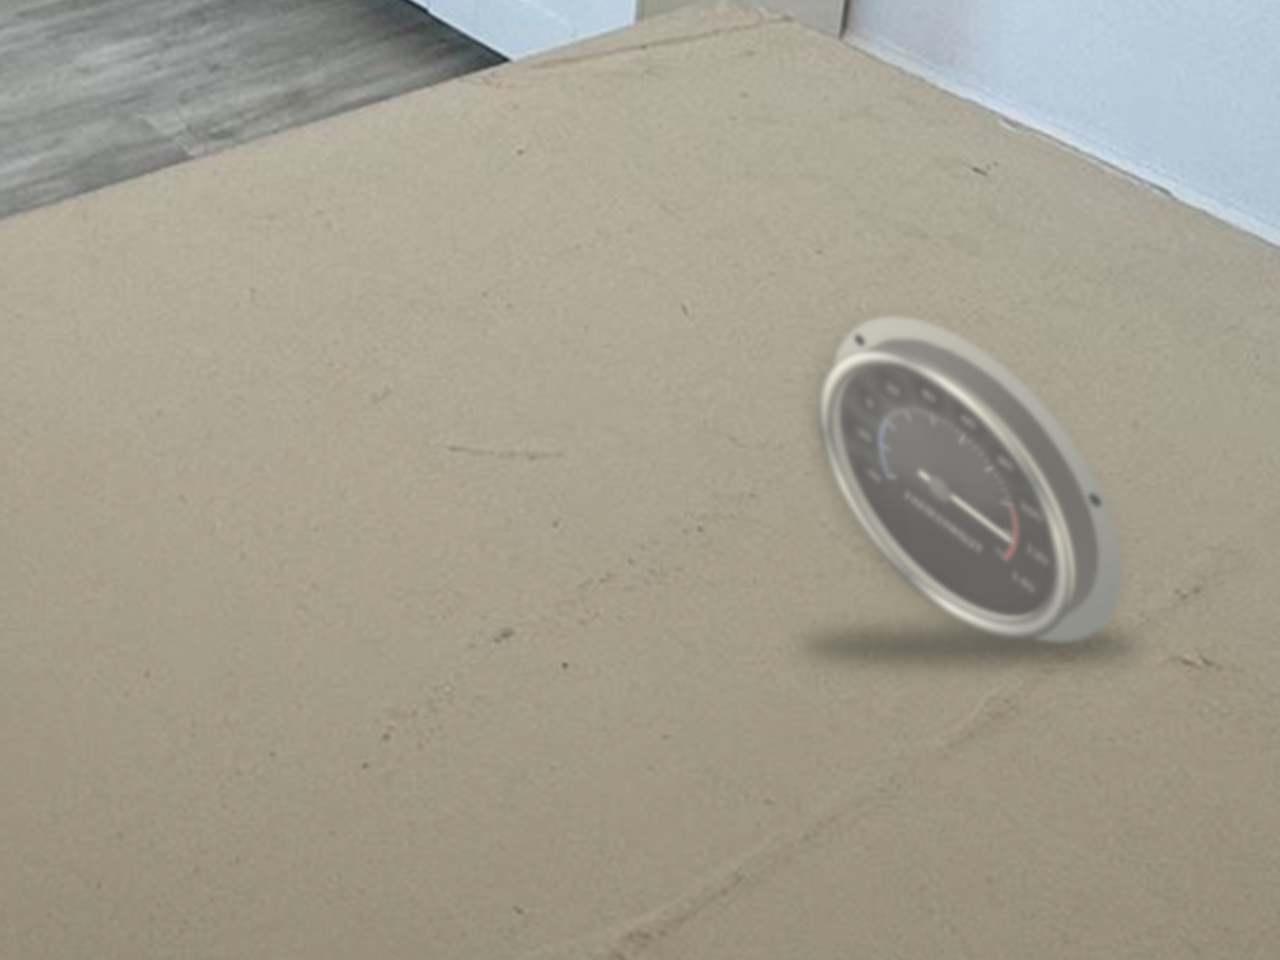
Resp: 120°F
